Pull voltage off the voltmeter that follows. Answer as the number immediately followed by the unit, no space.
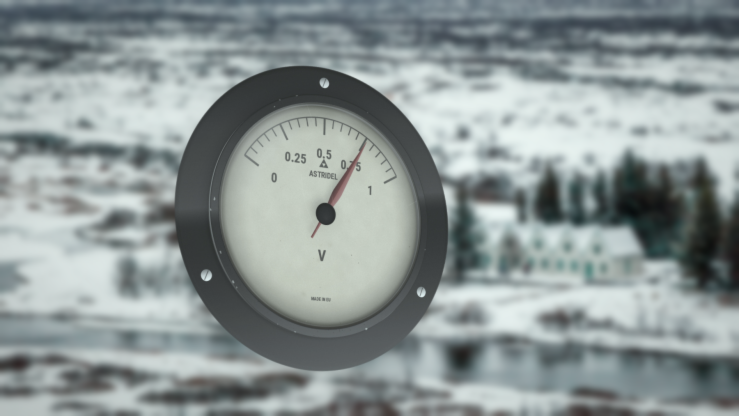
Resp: 0.75V
